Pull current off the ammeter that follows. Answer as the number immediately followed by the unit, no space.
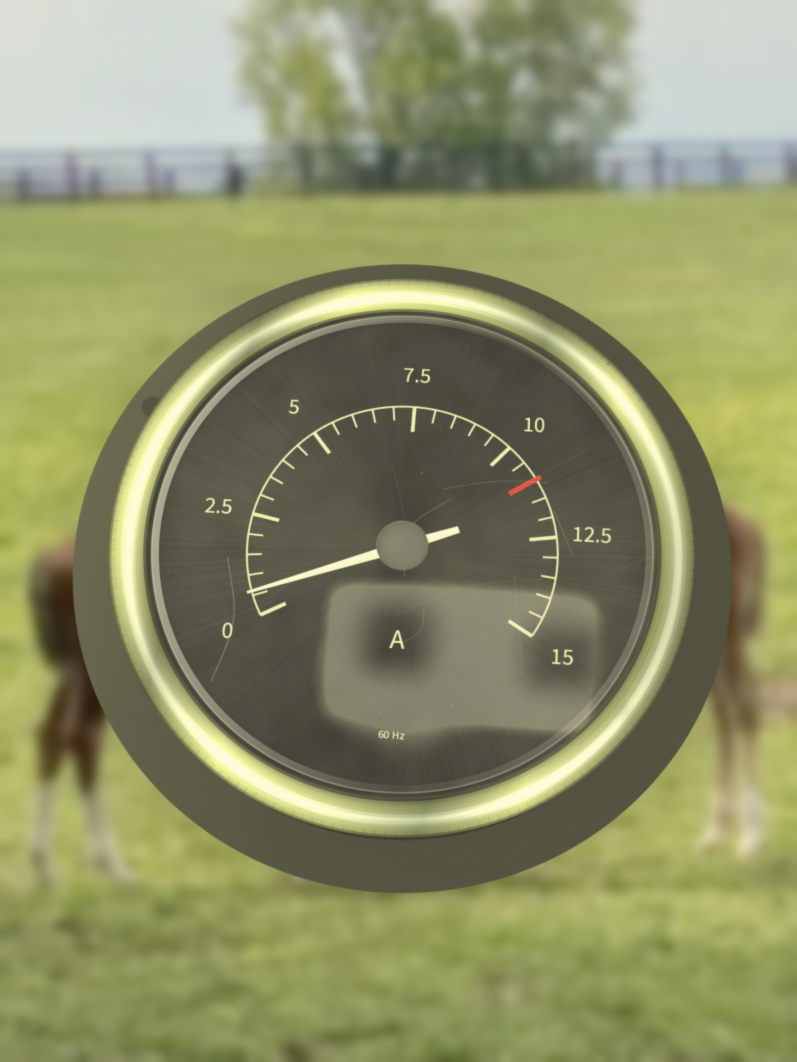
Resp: 0.5A
